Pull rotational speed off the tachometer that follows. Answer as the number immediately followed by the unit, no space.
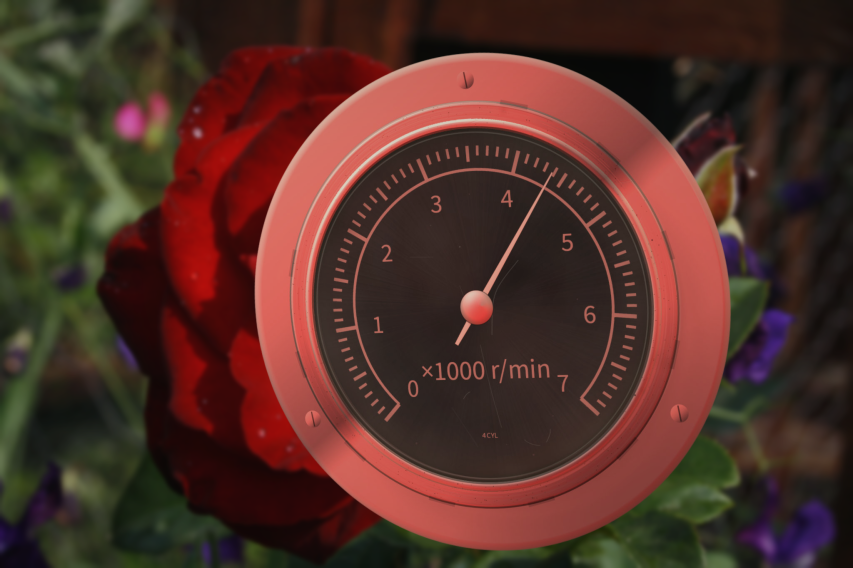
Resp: 4400rpm
